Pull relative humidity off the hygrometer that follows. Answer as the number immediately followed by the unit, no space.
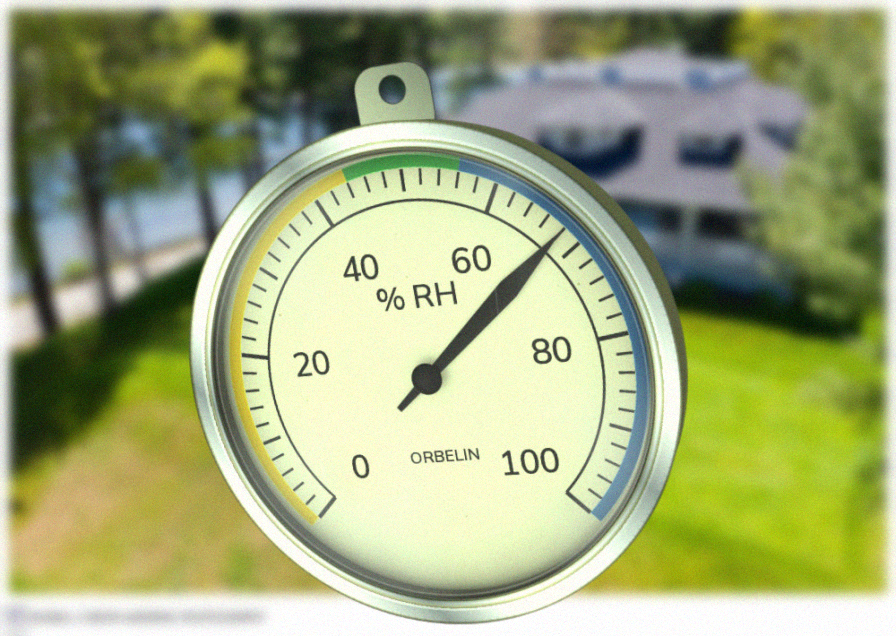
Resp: 68%
